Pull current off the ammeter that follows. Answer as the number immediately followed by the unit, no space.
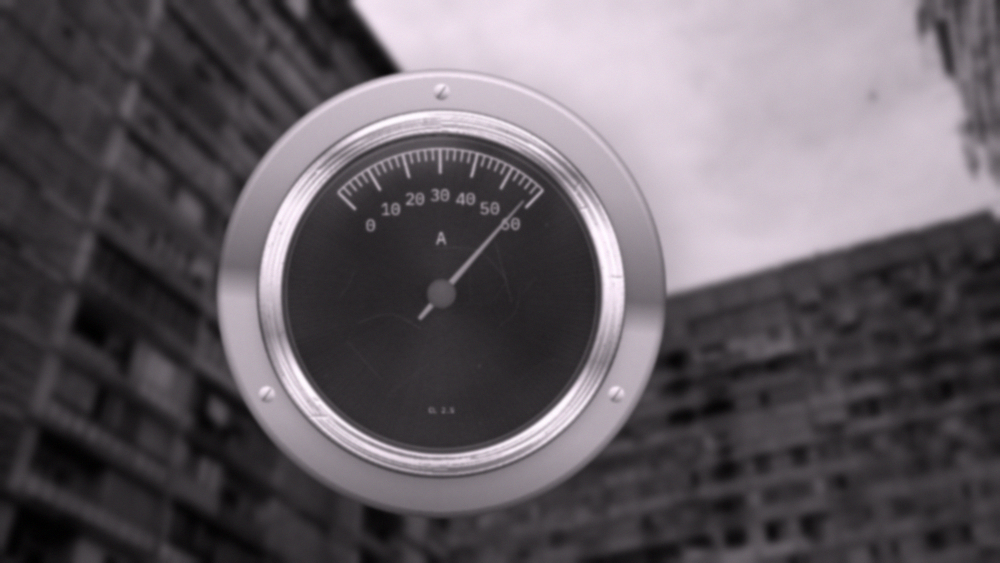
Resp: 58A
